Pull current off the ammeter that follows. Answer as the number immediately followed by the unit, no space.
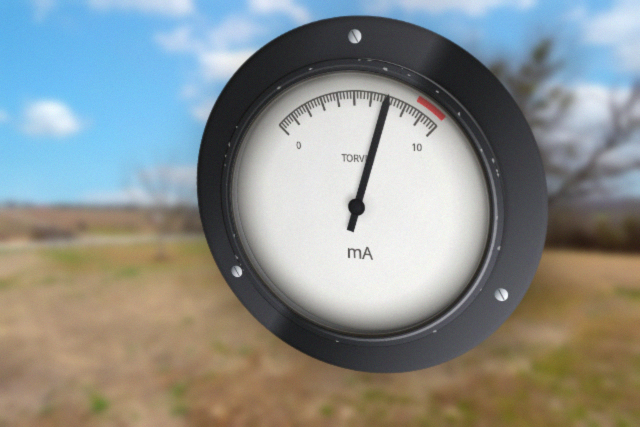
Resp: 7mA
